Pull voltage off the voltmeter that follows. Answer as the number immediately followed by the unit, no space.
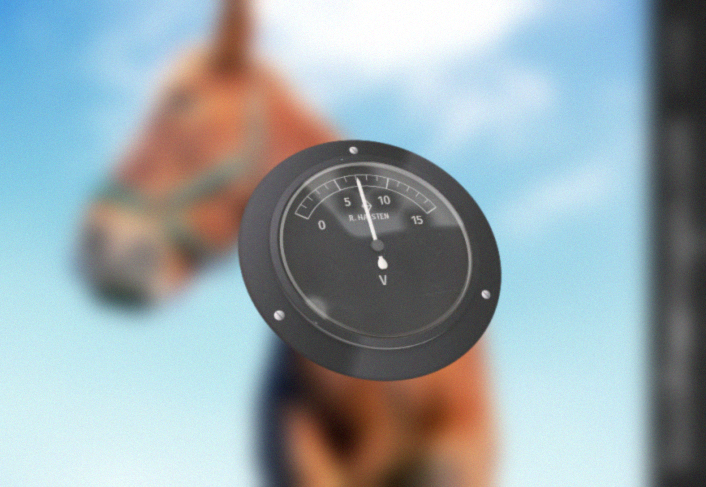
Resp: 7V
